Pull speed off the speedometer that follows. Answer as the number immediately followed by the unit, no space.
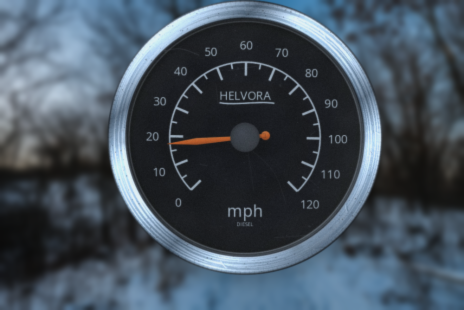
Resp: 17.5mph
